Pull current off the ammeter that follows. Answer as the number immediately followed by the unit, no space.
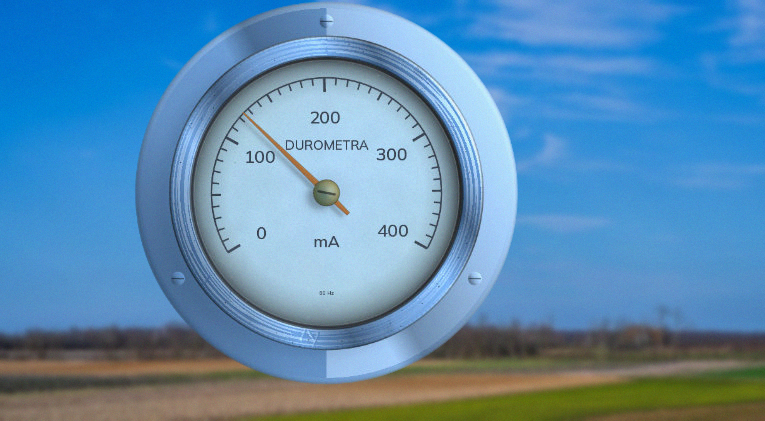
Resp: 125mA
